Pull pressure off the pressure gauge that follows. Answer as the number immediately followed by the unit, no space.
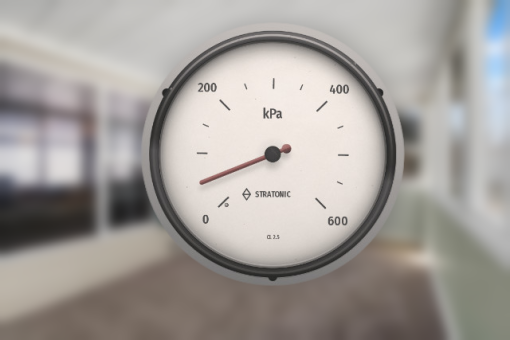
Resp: 50kPa
